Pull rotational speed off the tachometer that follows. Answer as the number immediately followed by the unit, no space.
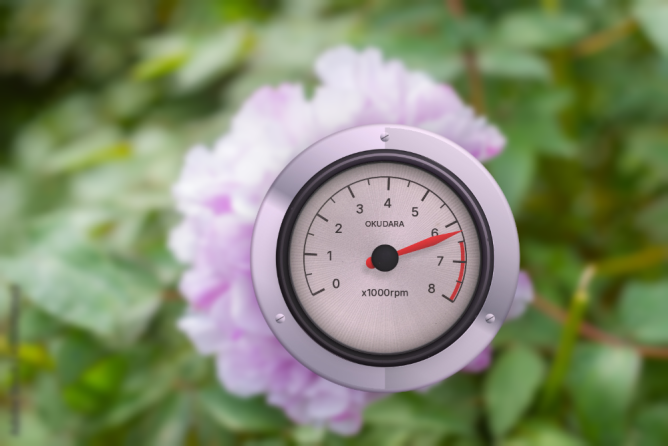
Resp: 6250rpm
